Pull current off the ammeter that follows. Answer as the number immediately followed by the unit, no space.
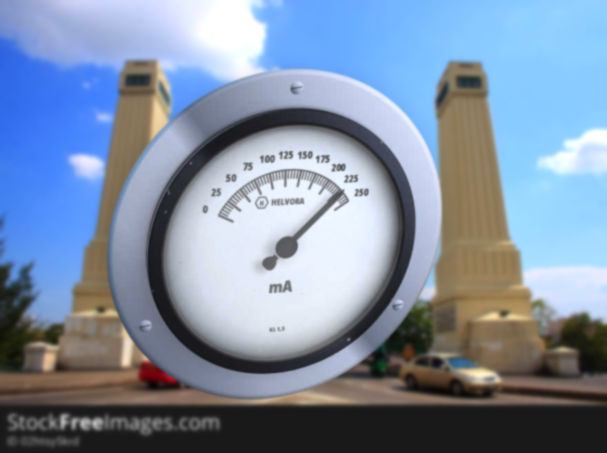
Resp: 225mA
